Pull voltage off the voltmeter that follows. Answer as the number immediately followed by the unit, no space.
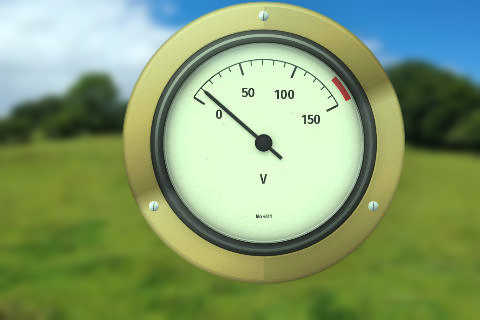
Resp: 10V
